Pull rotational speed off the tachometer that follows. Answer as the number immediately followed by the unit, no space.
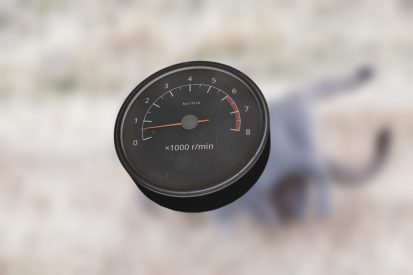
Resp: 500rpm
